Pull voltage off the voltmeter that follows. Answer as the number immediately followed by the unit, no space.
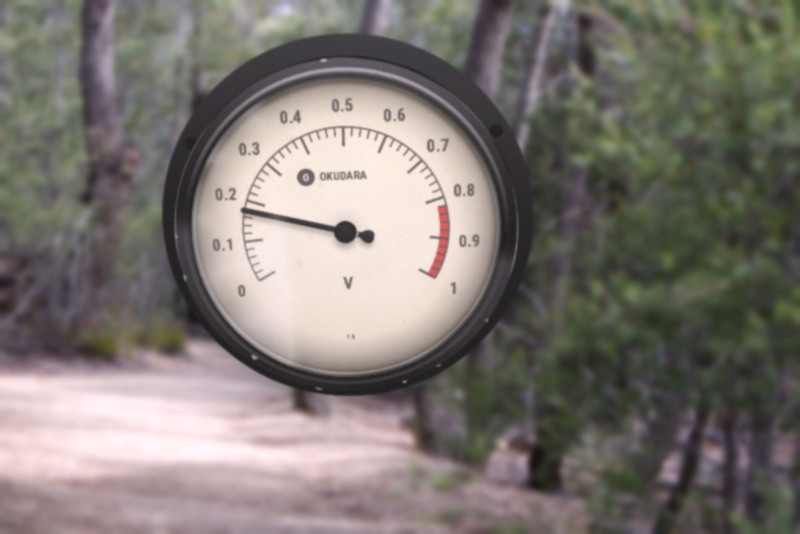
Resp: 0.18V
